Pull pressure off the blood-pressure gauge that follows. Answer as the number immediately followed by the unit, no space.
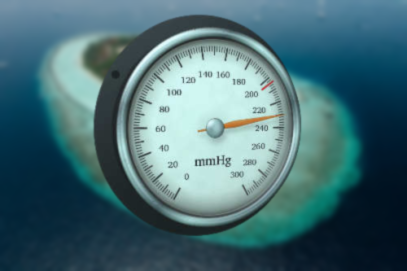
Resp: 230mmHg
